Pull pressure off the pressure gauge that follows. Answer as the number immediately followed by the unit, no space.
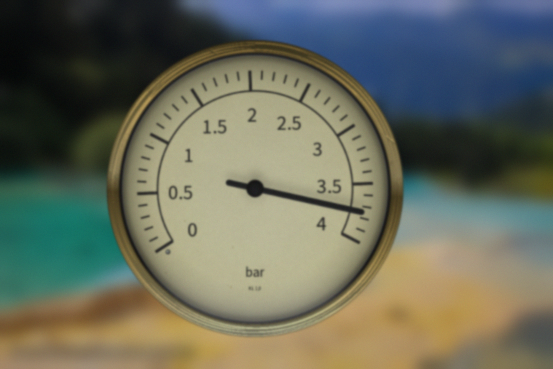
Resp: 3.75bar
